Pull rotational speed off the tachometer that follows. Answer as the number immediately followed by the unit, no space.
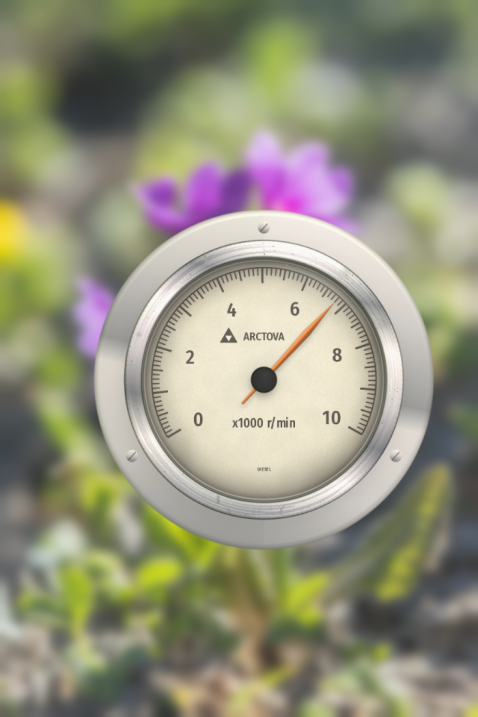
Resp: 6800rpm
